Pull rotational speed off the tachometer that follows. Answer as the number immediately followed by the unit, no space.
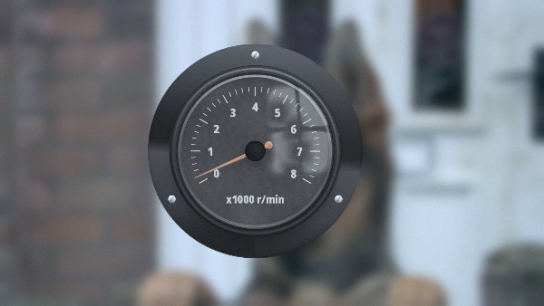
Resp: 200rpm
